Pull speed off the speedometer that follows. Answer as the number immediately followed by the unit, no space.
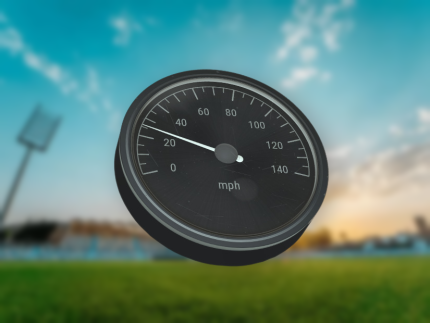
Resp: 25mph
